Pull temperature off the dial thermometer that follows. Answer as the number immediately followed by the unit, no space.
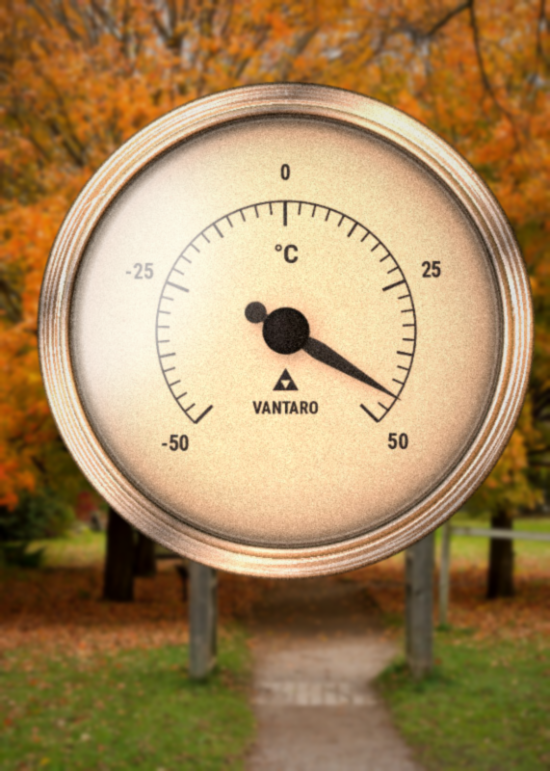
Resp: 45°C
